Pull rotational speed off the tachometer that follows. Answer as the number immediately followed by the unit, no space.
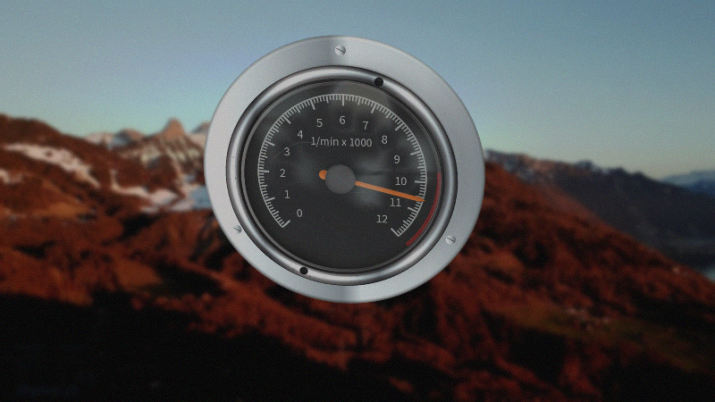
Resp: 10500rpm
